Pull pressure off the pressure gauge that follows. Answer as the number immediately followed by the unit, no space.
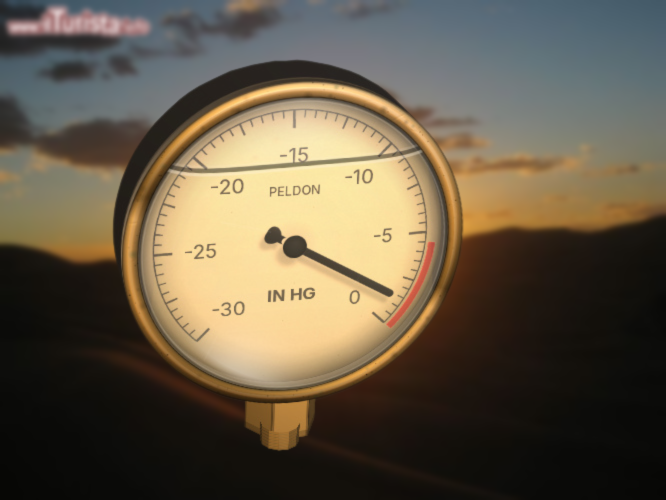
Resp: -1.5inHg
